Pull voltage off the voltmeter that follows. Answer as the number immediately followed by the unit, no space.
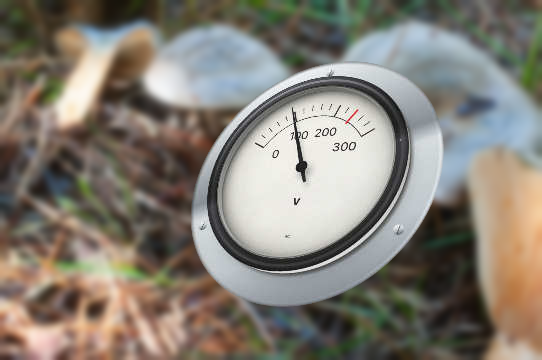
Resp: 100V
